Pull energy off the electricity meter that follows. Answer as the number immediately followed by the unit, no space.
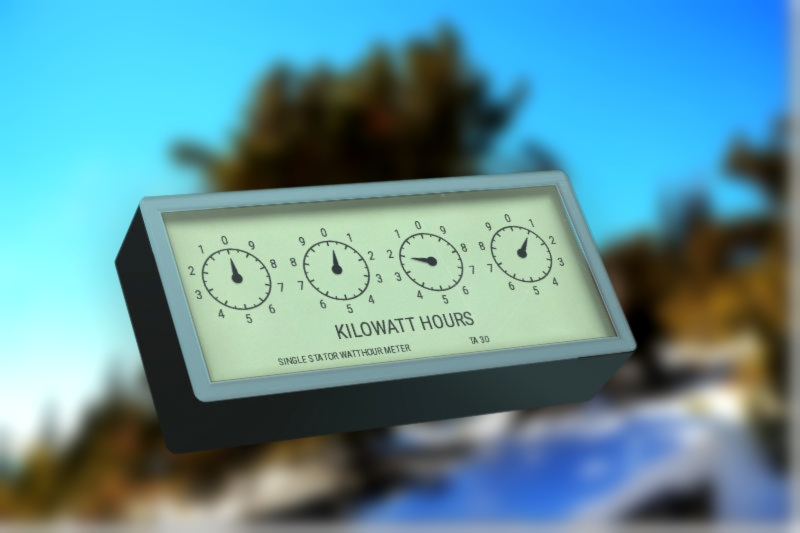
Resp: 21kWh
